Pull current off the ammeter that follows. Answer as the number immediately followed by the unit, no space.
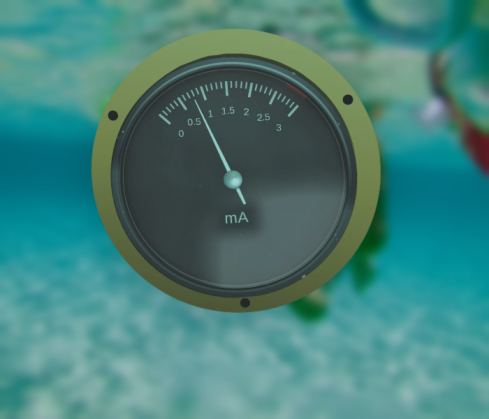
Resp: 0.8mA
